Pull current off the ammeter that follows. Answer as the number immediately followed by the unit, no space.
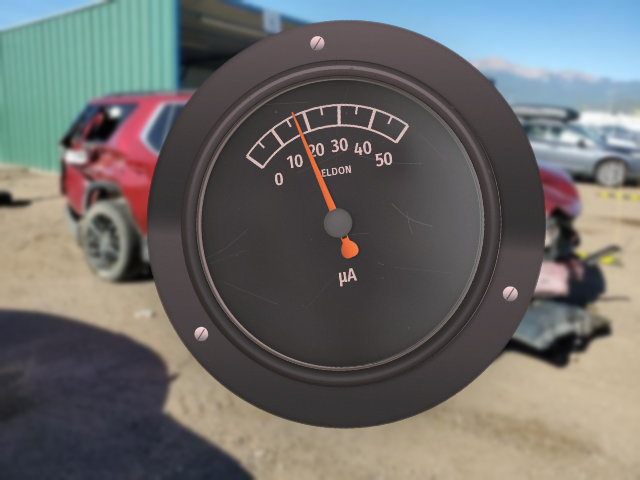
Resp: 17.5µA
